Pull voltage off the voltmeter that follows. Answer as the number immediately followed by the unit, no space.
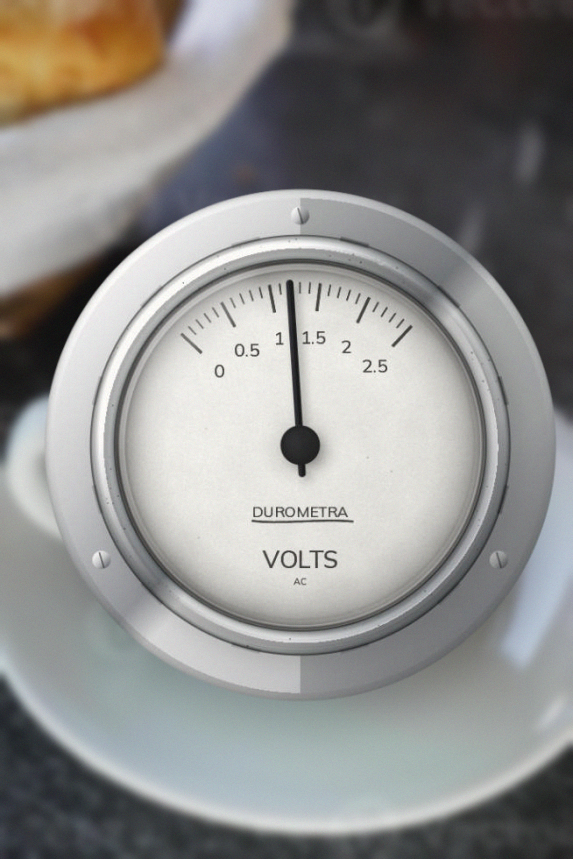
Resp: 1.2V
